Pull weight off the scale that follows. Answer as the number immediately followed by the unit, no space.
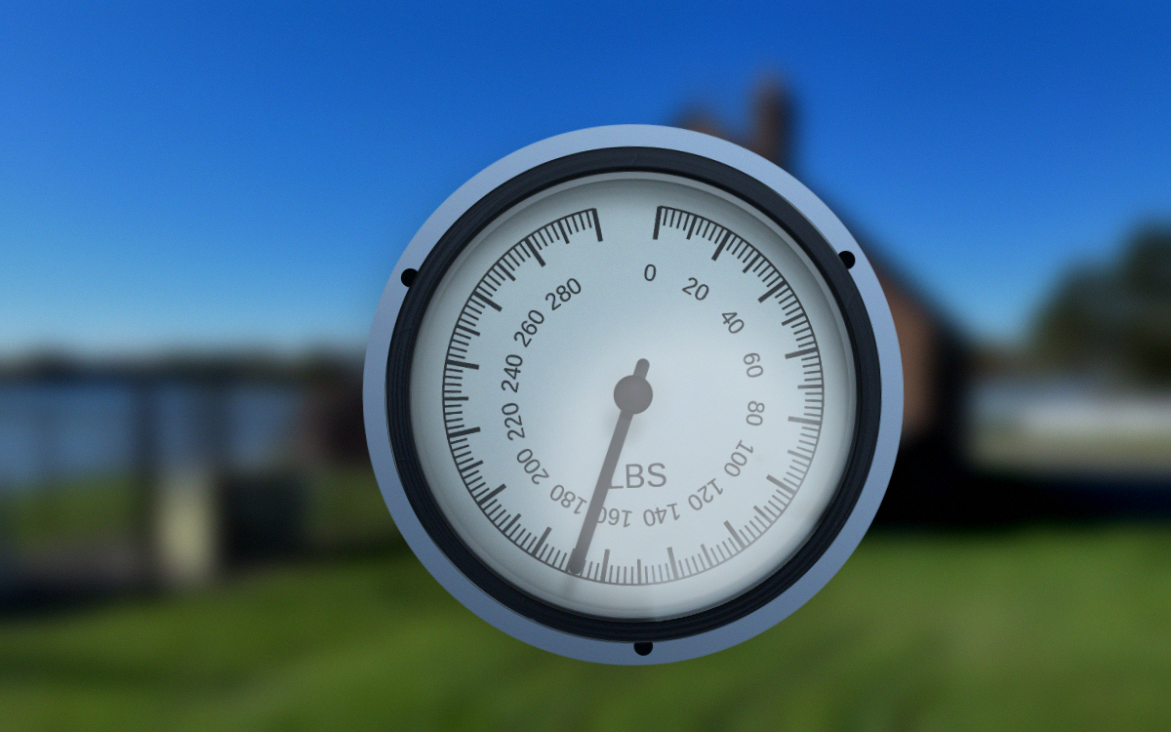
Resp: 168lb
